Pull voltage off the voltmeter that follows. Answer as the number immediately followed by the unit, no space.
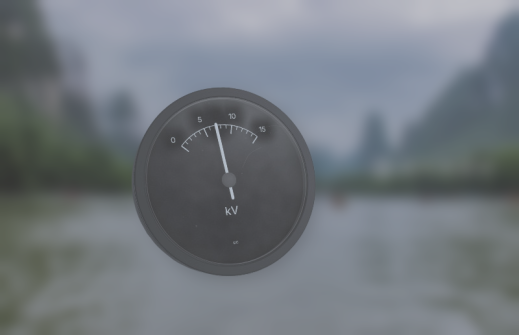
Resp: 7kV
